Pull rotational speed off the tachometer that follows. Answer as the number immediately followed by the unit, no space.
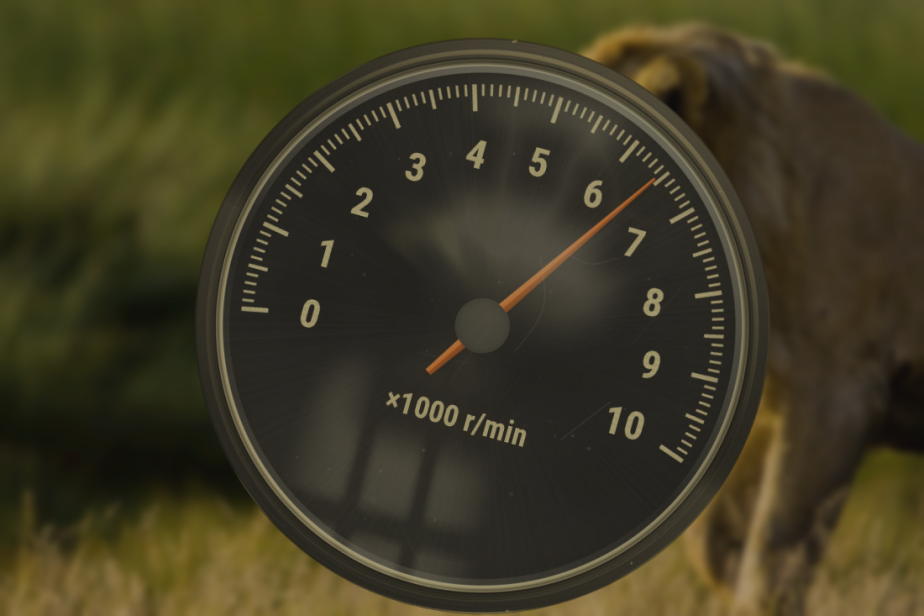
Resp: 6450rpm
